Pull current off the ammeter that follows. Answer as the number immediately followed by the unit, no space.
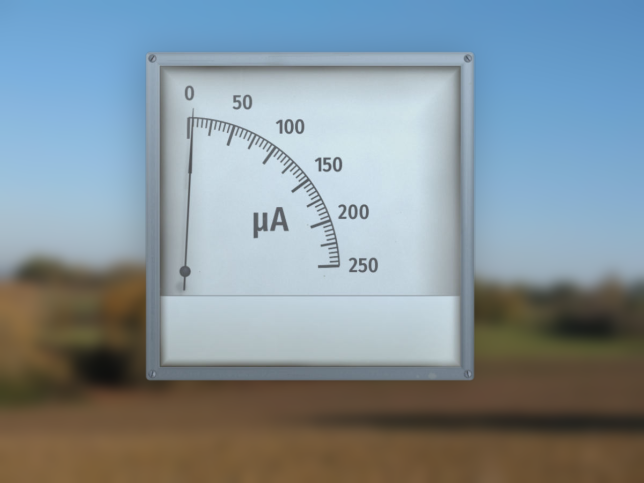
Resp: 5µA
